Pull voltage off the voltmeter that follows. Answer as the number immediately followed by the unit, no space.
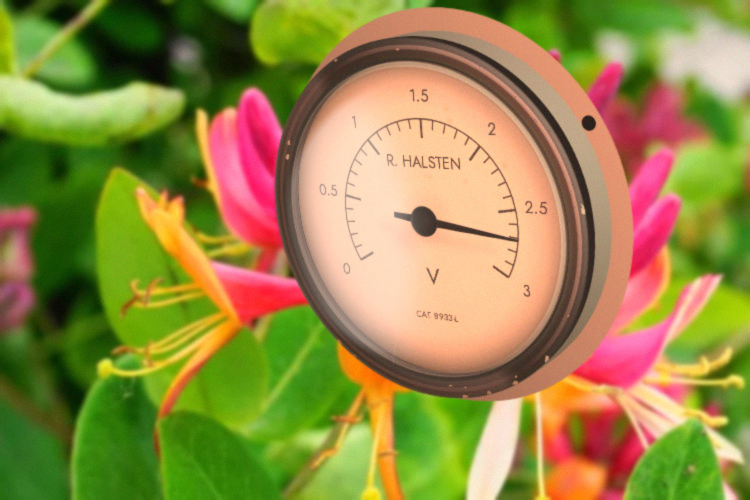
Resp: 2.7V
